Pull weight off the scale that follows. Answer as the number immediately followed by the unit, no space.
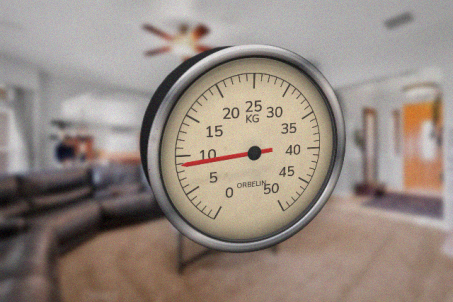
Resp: 9kg
